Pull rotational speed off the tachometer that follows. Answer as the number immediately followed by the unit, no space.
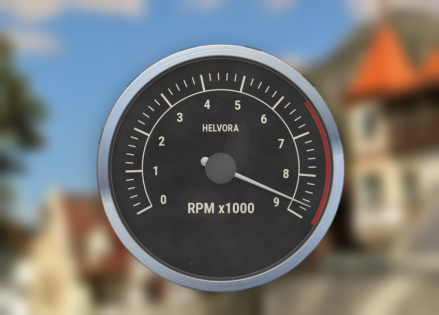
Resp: 8700rpm
